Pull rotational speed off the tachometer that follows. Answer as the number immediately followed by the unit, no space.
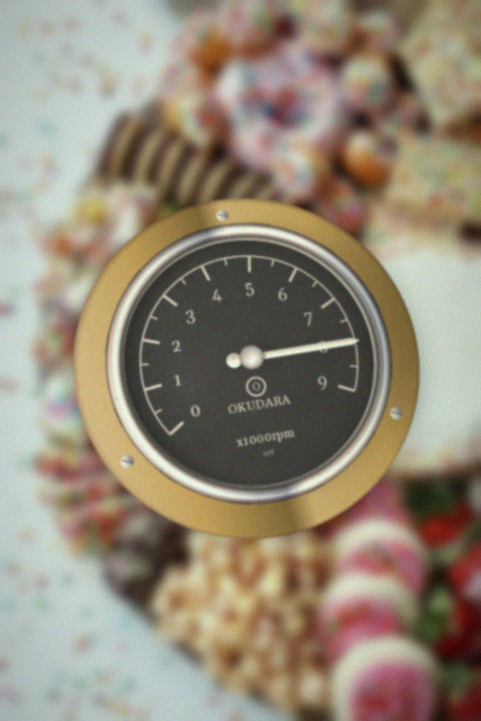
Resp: 8000rpm
